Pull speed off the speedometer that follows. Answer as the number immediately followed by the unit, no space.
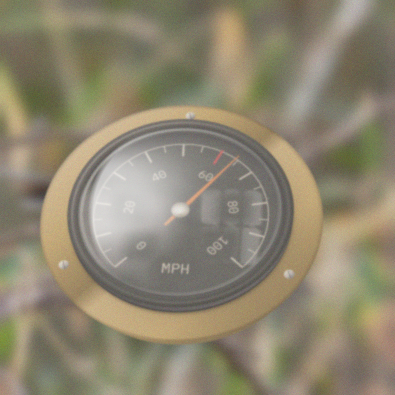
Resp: 65mph
